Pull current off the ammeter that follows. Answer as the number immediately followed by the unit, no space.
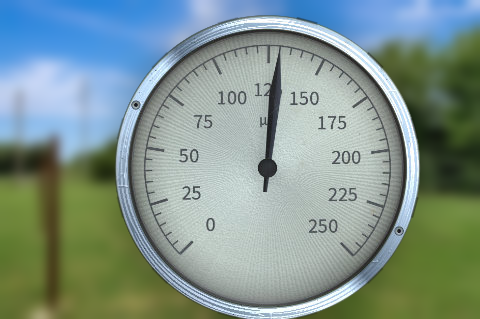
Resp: 130µA
